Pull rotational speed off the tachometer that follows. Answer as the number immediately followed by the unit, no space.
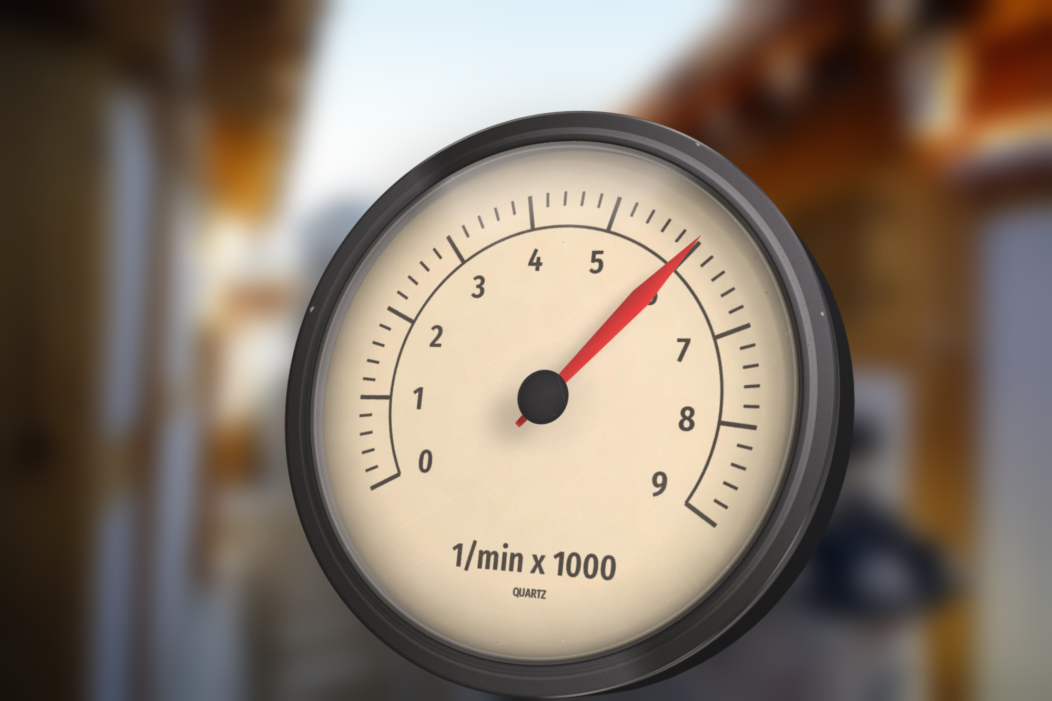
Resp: 6000rpm
